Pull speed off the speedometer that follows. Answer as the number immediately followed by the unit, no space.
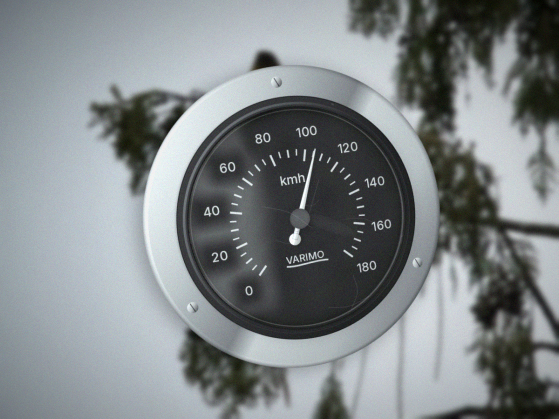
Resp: 105km/h
